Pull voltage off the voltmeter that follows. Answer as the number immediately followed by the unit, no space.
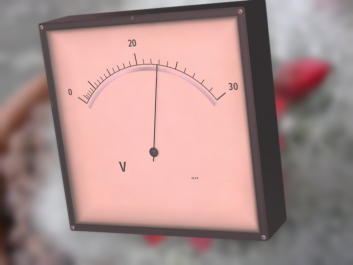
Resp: 23V
